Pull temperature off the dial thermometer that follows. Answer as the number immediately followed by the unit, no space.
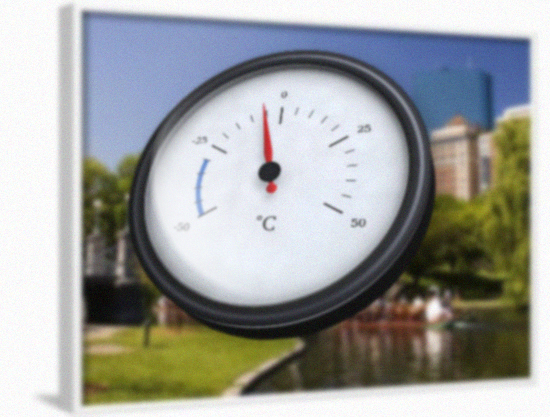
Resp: -5°C
